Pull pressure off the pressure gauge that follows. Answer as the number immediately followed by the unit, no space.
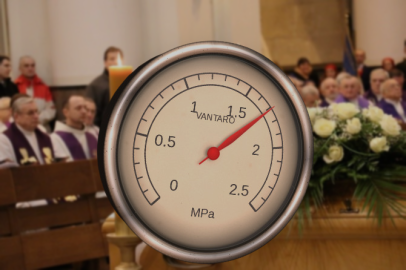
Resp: 1.7MPa
